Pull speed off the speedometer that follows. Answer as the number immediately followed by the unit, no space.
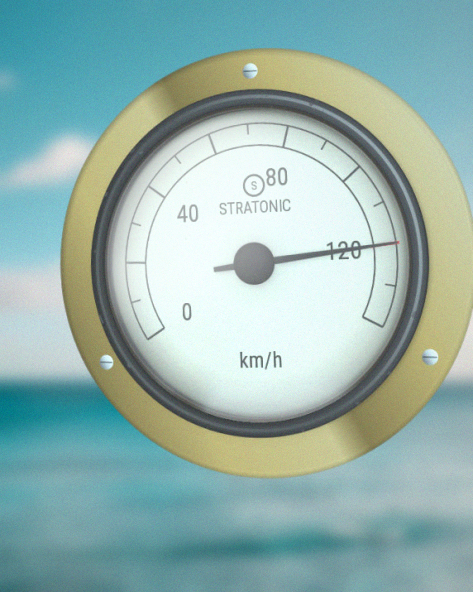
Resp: 120km/h
